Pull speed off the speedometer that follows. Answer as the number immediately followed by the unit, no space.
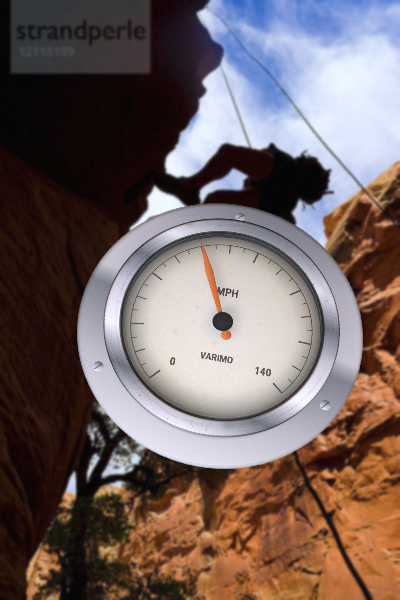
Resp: 60mph
